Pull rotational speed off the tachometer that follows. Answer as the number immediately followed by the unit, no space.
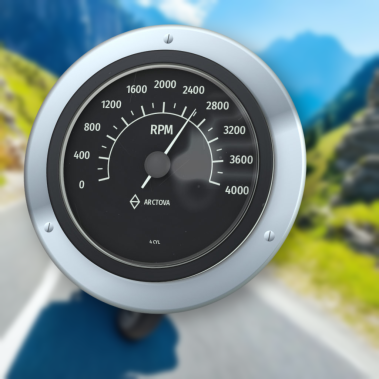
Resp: 2600rpm
